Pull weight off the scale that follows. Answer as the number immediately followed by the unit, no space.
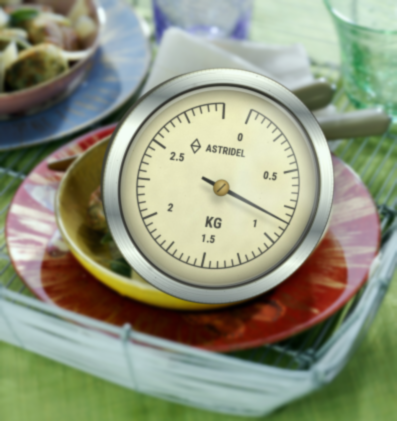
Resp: 0.85kg
